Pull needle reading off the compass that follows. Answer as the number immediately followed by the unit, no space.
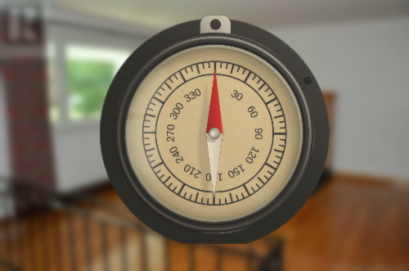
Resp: 0°
